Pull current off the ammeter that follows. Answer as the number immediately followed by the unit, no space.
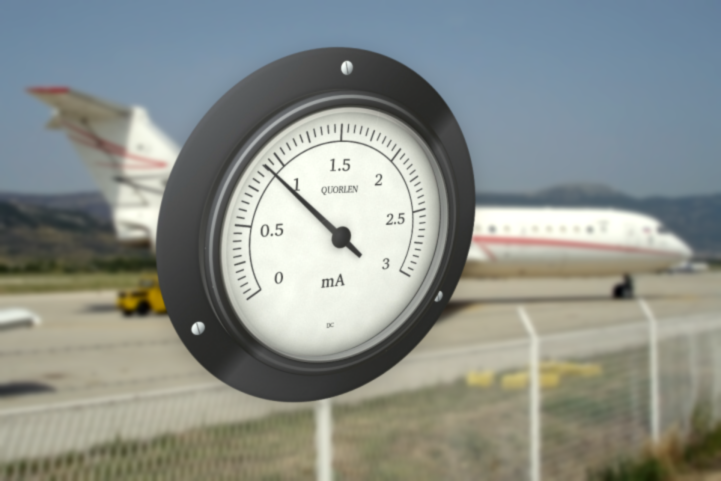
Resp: 0.9mA
